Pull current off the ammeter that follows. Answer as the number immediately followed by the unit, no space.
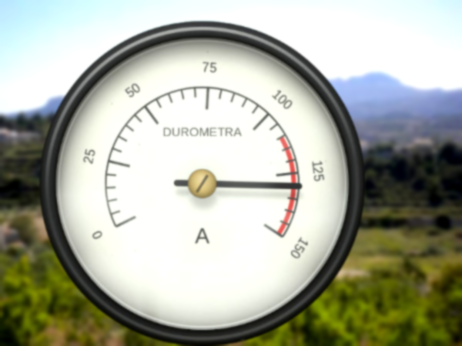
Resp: 130A
